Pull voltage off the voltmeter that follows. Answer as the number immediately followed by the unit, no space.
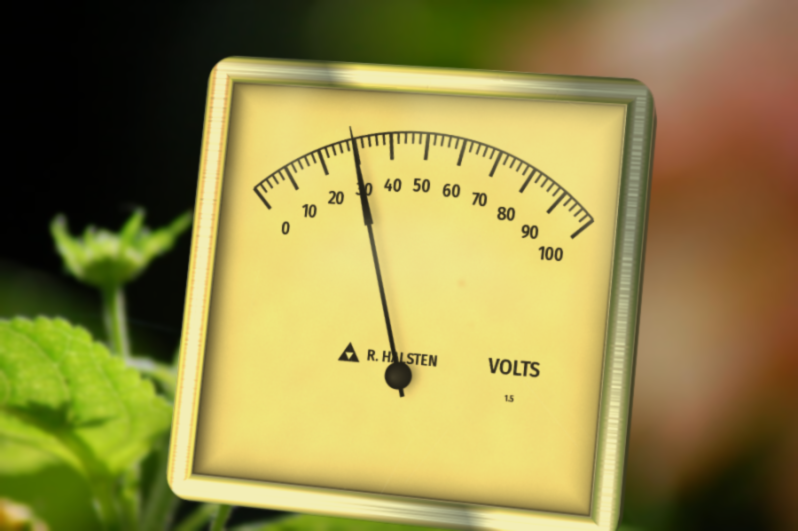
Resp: 30V
